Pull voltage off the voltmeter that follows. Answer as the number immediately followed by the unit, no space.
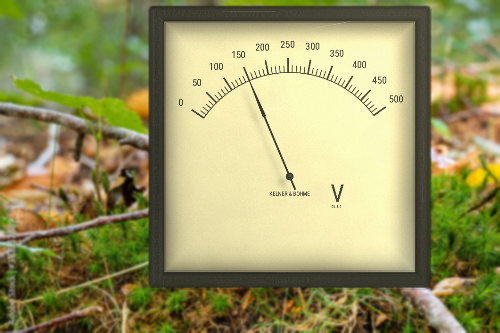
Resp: 150V
